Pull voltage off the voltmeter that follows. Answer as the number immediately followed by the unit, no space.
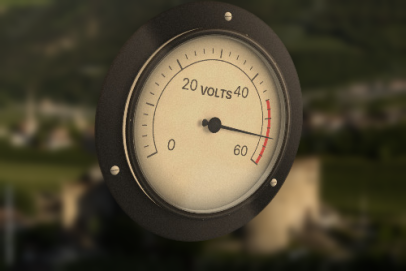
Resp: 54V
